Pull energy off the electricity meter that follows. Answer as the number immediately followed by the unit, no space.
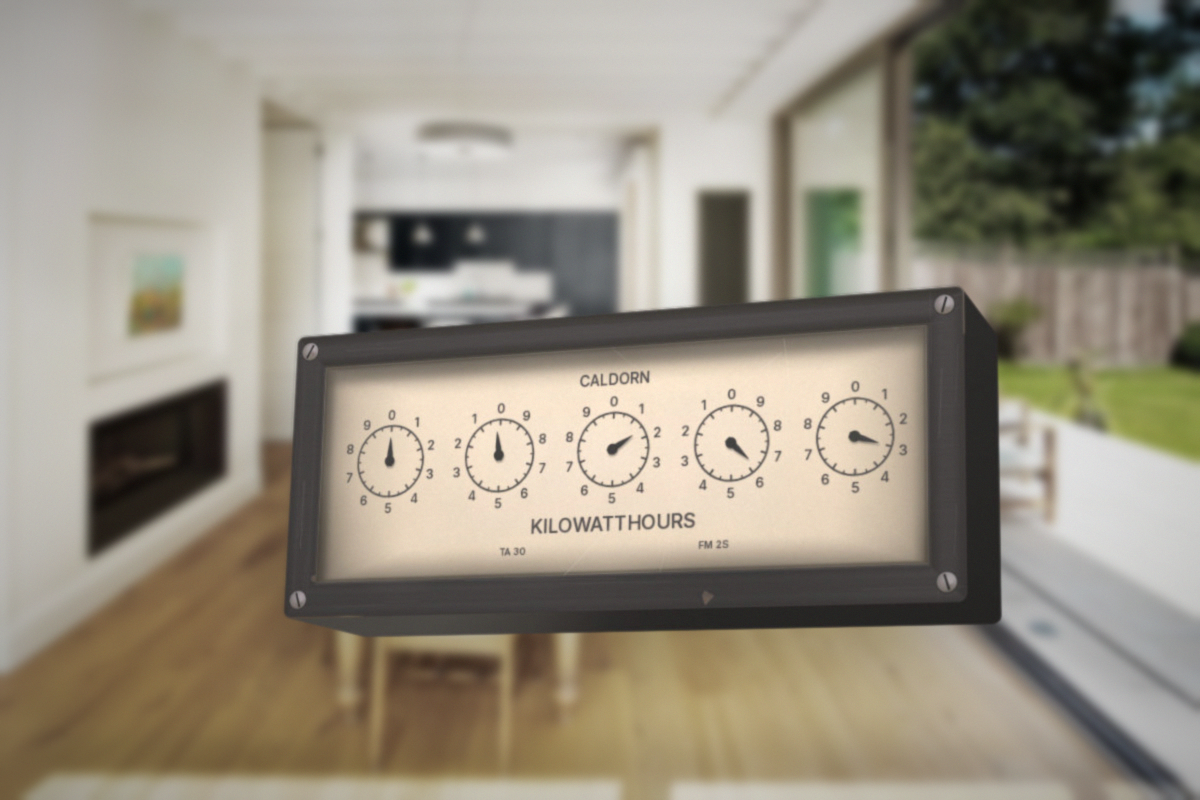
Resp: 163kWh
